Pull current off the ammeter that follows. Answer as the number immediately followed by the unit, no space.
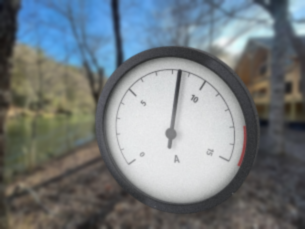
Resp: 8.5A
